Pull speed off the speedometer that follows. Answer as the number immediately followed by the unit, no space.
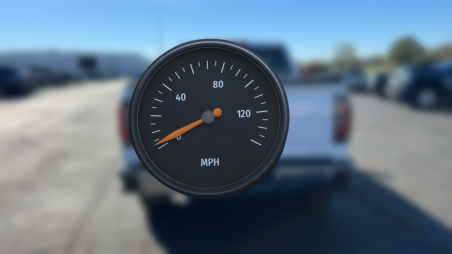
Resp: 2.5mph
